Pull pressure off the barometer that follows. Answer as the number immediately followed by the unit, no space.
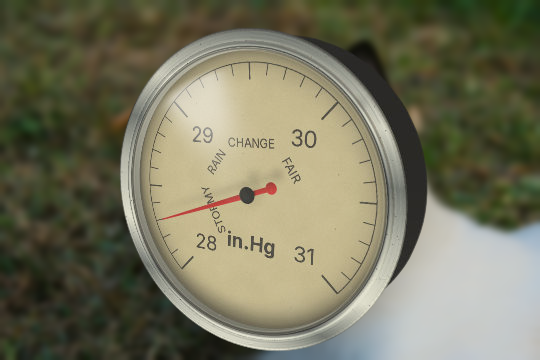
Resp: 28.3inHg
